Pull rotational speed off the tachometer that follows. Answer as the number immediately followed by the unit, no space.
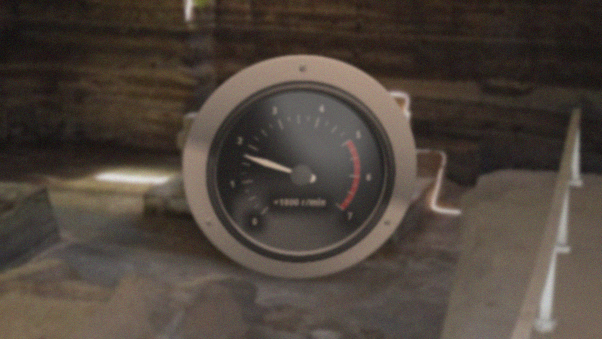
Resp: 1750rpm
